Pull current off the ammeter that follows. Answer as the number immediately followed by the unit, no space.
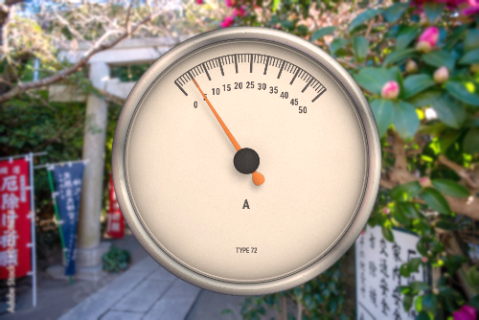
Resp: 5A
